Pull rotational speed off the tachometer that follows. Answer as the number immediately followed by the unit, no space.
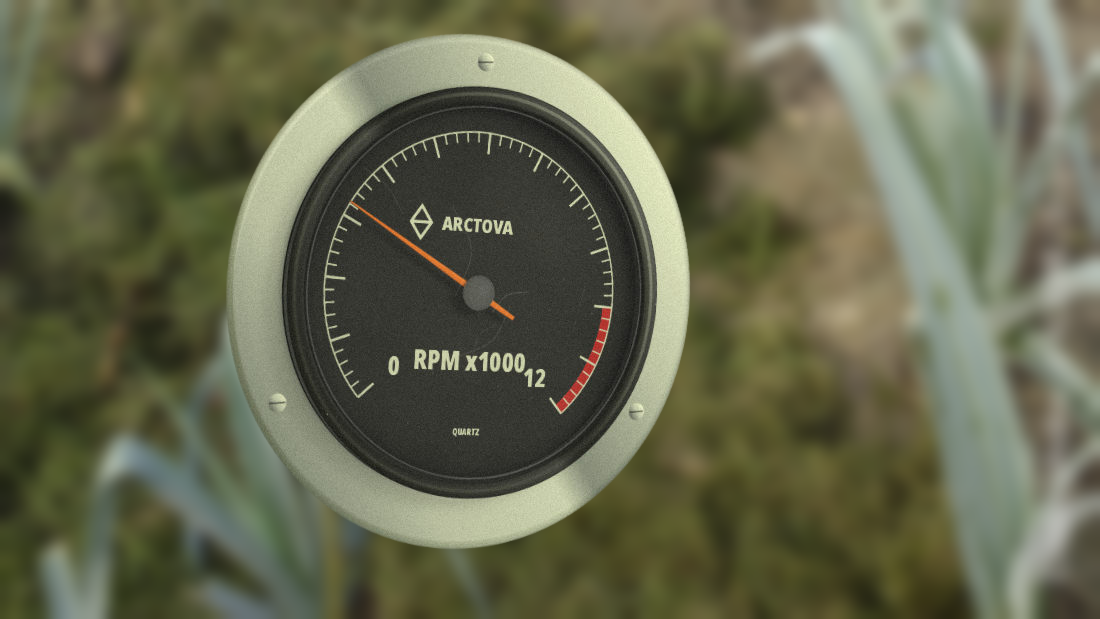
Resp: 3200rpm
